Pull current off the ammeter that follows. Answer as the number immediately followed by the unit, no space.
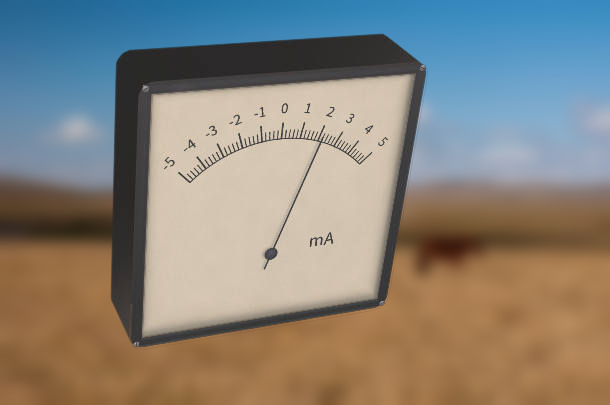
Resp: 2mA
